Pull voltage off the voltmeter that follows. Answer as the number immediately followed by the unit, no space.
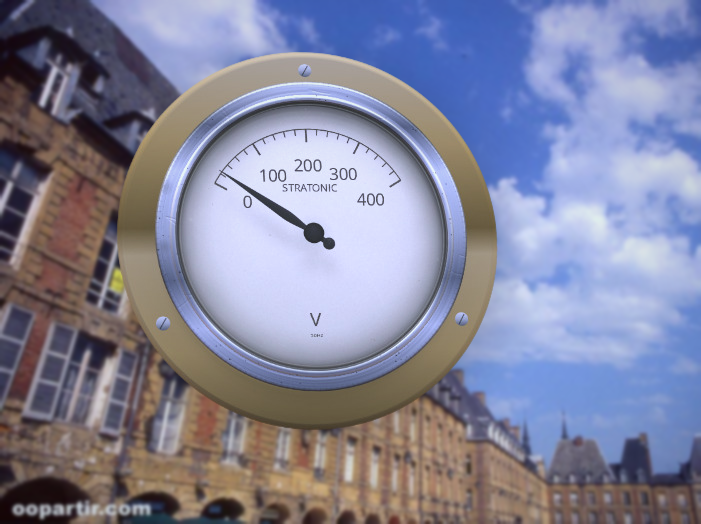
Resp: 20V
